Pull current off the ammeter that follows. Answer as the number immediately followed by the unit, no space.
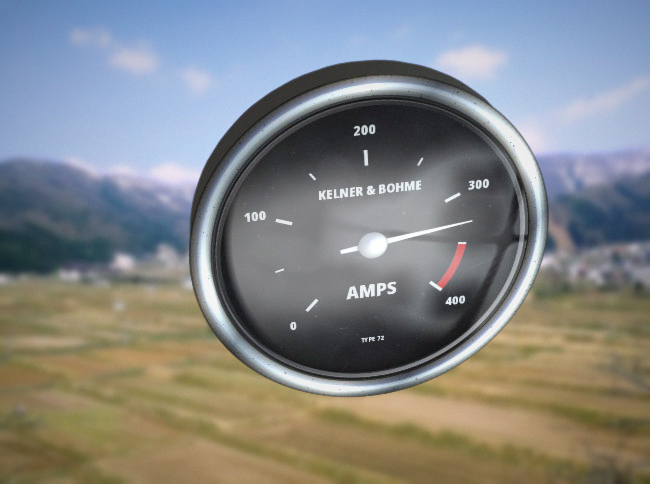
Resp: 325A
